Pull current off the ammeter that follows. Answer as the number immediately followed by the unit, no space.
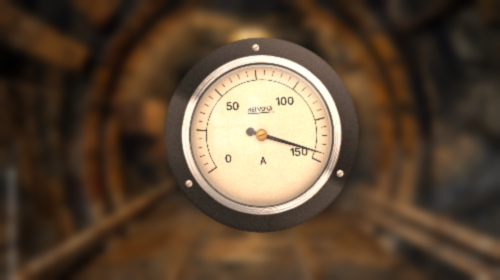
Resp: 145A
